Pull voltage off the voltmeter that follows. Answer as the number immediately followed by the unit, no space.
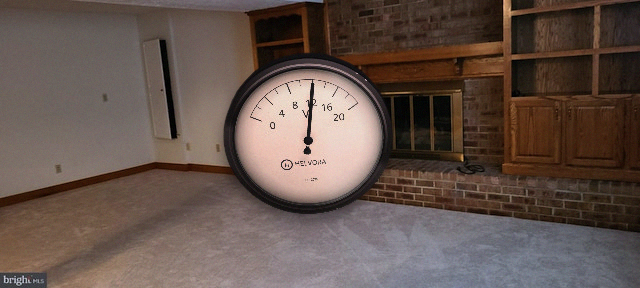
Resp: 12V
